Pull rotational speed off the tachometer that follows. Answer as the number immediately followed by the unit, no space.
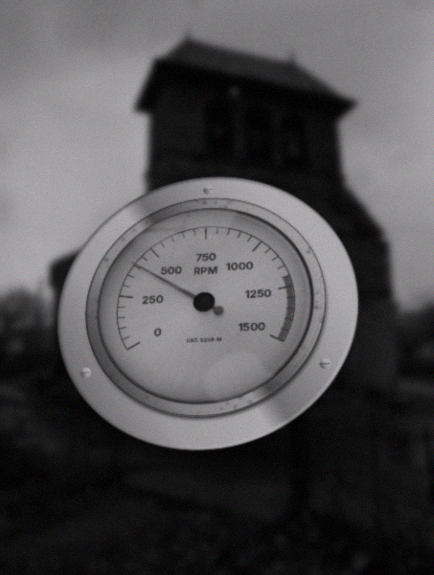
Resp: 400rpm
